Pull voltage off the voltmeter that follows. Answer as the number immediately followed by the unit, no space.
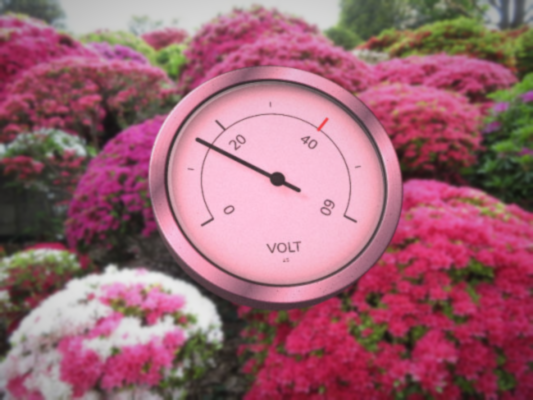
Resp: 15V
